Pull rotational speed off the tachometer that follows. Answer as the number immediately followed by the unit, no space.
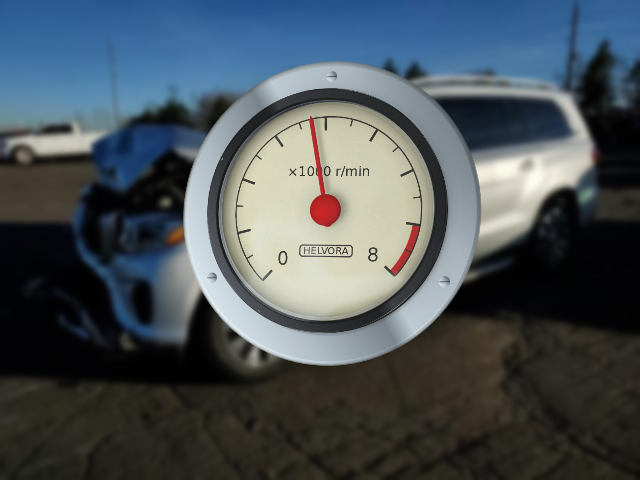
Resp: 3750rpm
